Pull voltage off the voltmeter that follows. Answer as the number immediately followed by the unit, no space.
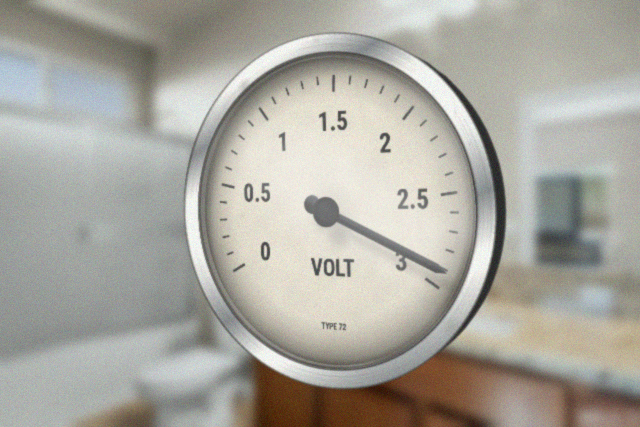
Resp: 2.9V
